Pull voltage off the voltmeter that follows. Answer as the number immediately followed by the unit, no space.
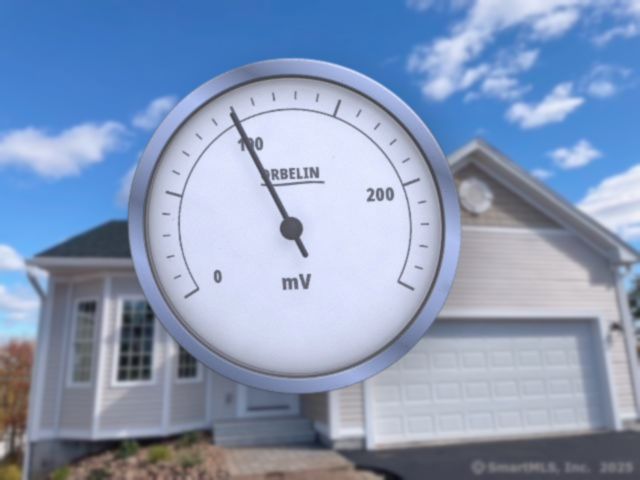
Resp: 100mV
